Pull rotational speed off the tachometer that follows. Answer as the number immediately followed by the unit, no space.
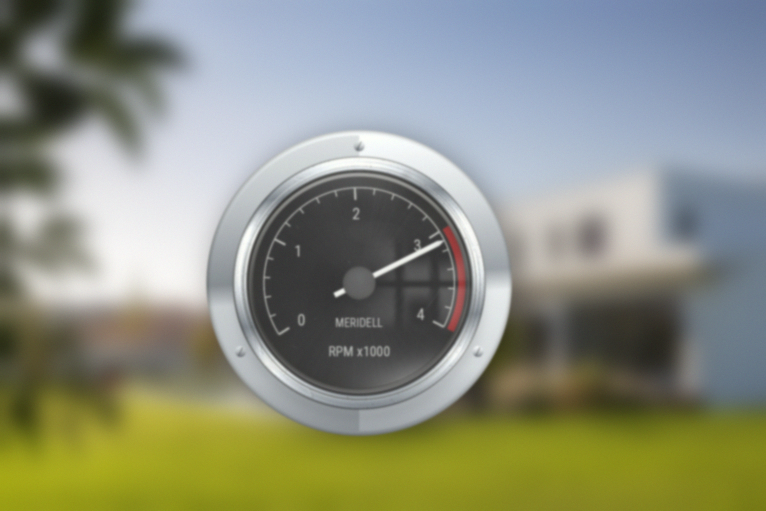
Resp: 3100rpm
